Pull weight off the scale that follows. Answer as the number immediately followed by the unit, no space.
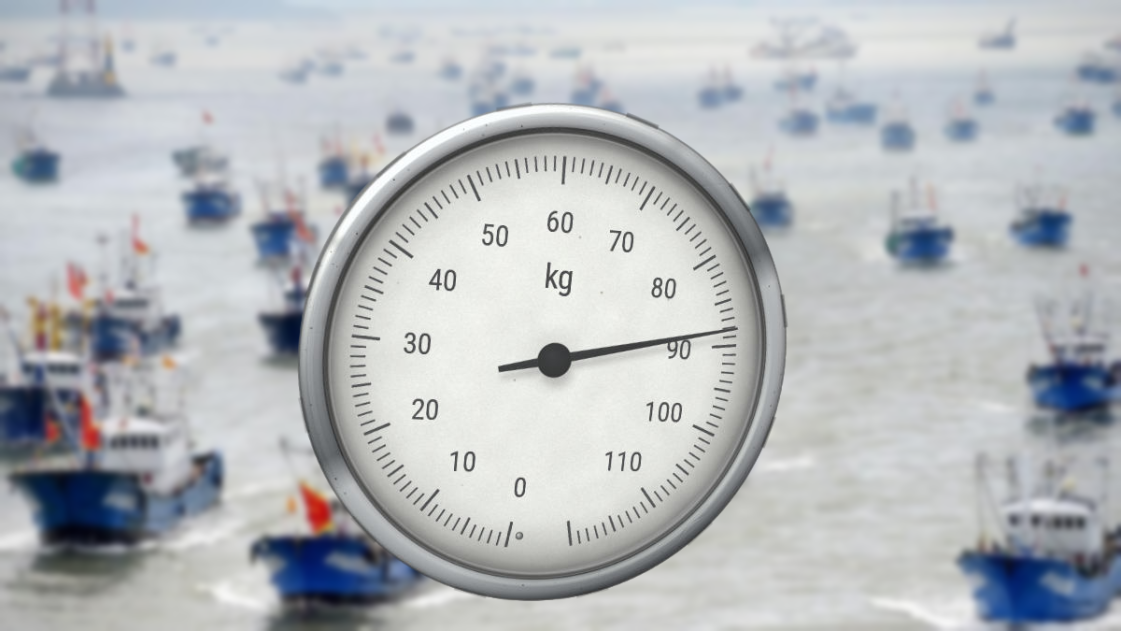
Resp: 88kg
